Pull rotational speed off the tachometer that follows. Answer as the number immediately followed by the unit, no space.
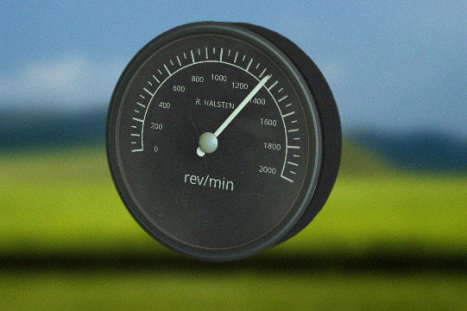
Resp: 1350rpm
